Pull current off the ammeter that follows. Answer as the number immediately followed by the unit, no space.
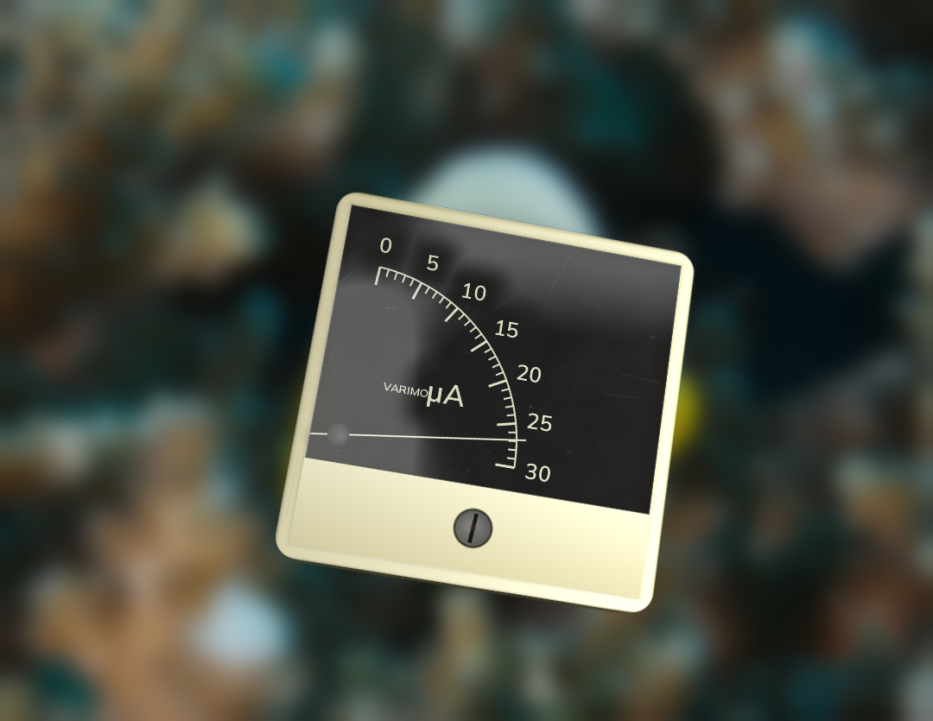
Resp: 27µA
